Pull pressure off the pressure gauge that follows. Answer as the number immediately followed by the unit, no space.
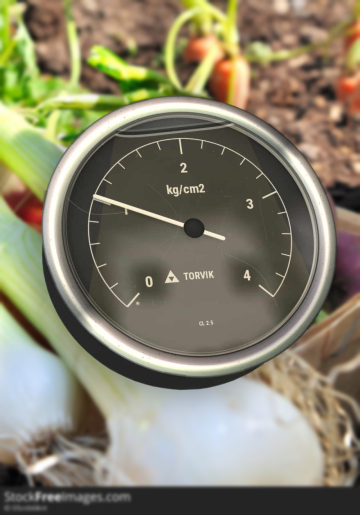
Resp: 1kg/cm²
